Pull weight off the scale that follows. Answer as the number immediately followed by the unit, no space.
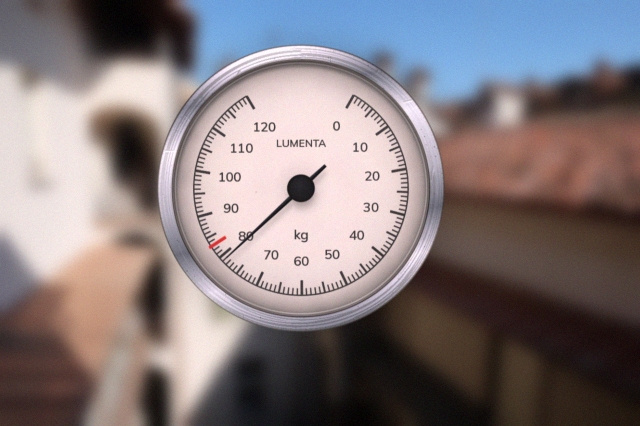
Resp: 79kg
